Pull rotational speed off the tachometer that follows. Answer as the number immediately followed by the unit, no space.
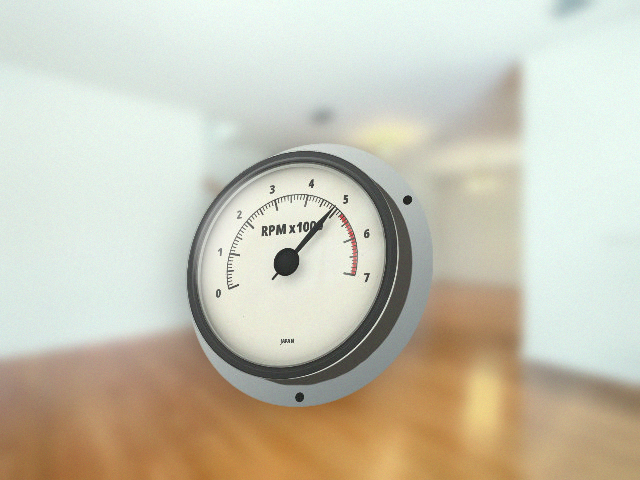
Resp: 5000rpm
